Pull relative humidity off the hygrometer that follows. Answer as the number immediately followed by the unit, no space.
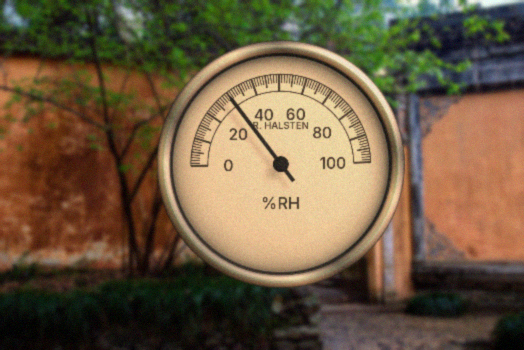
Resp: 30%
